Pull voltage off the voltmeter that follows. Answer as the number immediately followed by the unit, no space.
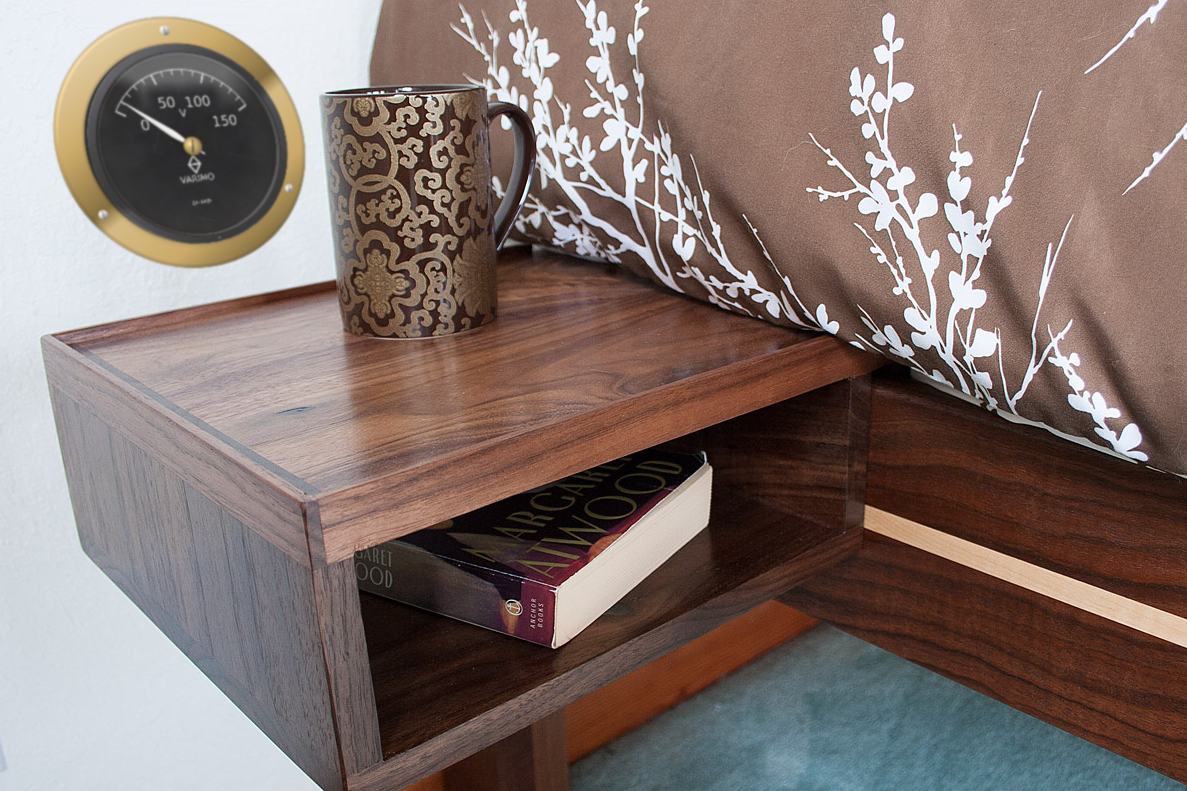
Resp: 10V
